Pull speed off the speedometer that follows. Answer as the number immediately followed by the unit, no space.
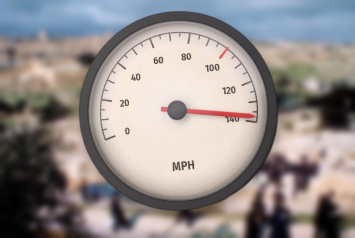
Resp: 137.5mph
